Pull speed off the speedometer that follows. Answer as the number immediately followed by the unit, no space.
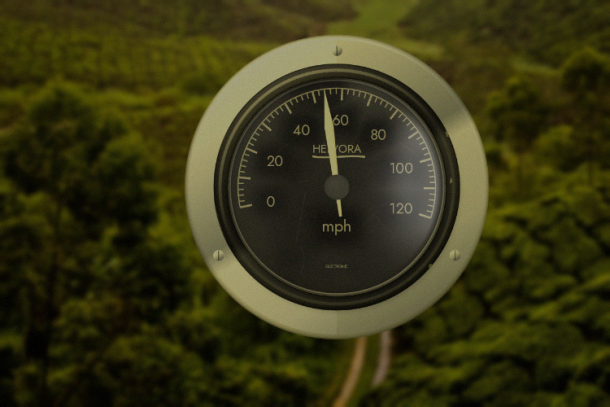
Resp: 54mph
